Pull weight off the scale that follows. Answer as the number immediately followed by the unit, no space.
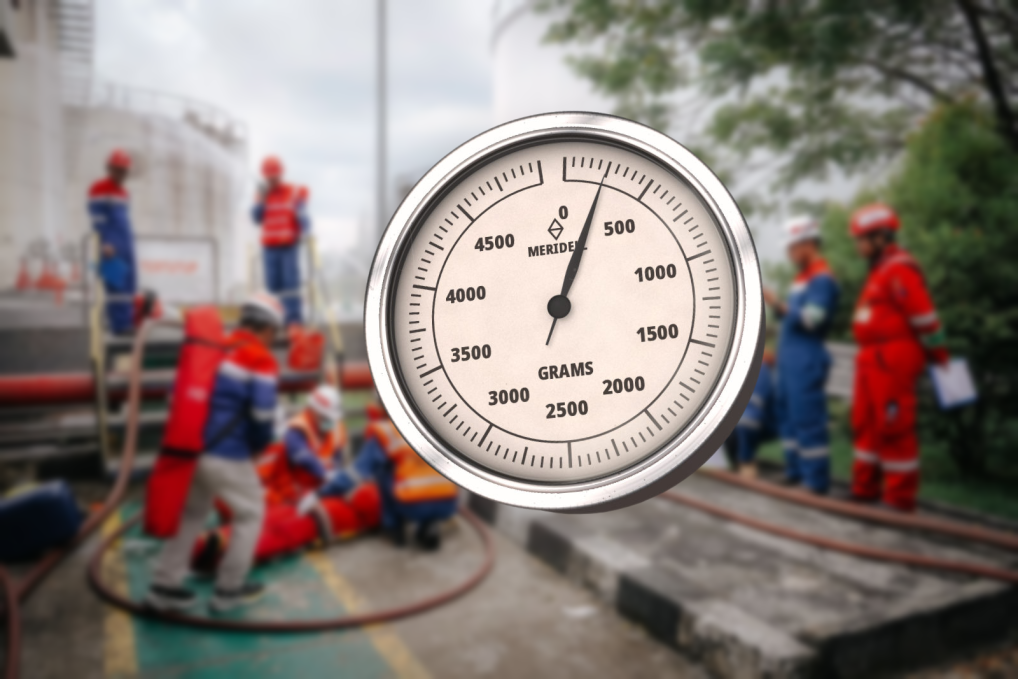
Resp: 250g
